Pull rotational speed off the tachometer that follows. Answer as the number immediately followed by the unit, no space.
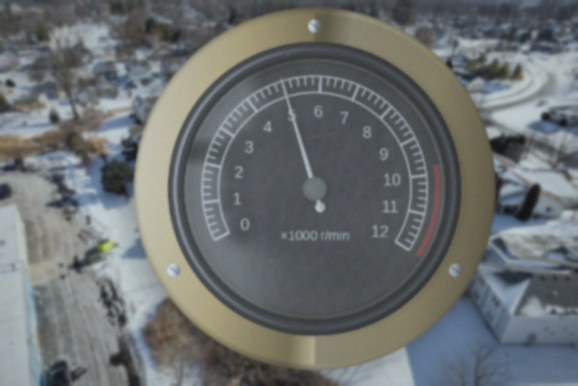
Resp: 5000rpm
